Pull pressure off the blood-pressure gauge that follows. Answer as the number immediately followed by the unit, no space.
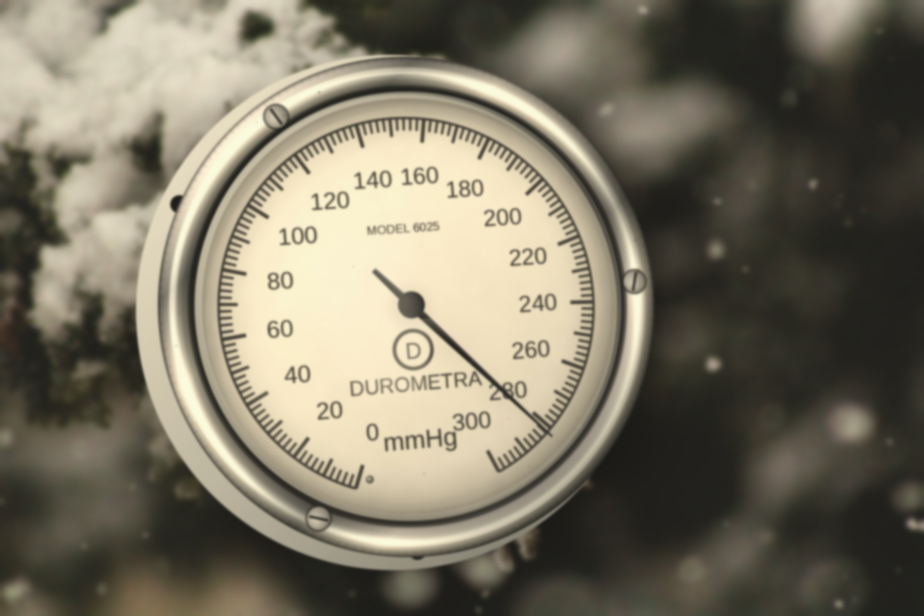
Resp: 282mmHg
